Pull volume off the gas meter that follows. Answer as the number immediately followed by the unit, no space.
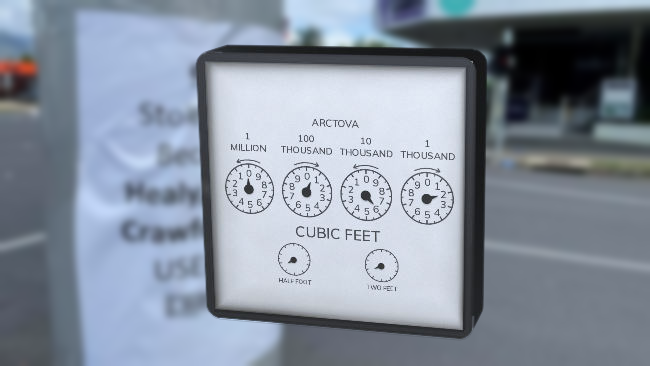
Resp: 6200ft³
